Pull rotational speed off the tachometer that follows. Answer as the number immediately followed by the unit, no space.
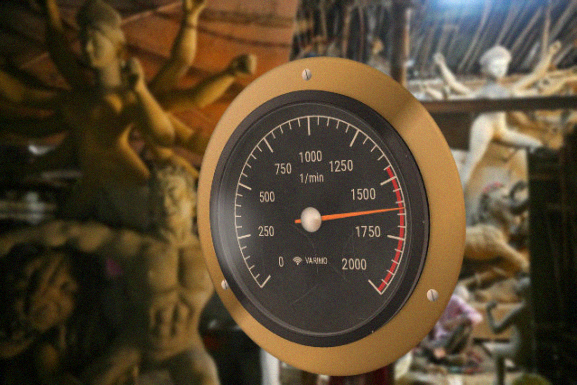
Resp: 1625rpm
